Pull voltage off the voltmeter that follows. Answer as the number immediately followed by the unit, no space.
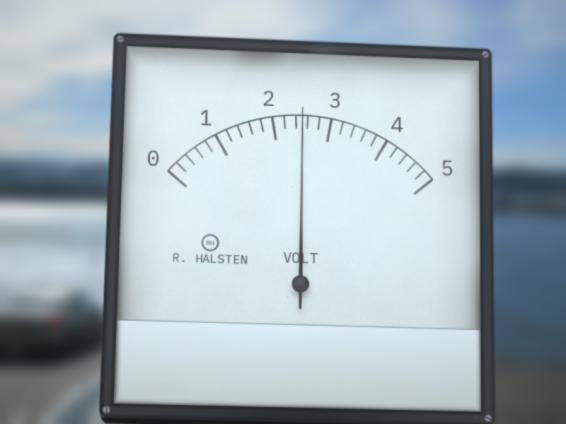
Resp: 2.5V
